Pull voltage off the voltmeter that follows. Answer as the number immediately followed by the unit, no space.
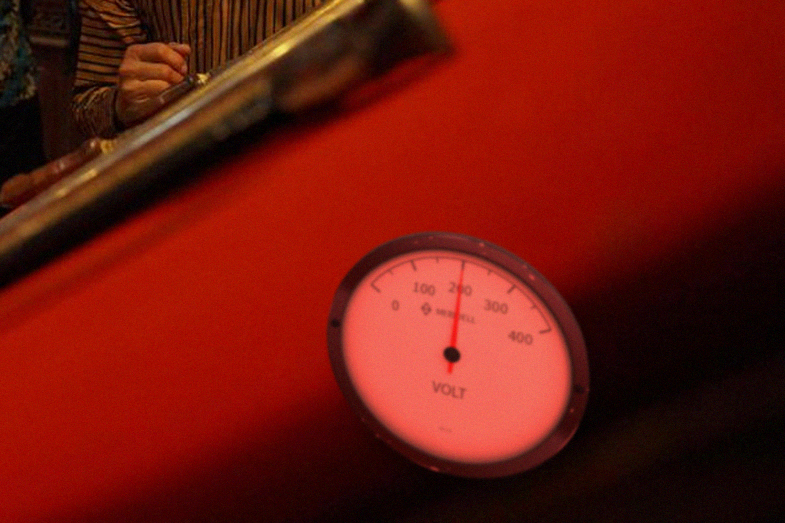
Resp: 200V
